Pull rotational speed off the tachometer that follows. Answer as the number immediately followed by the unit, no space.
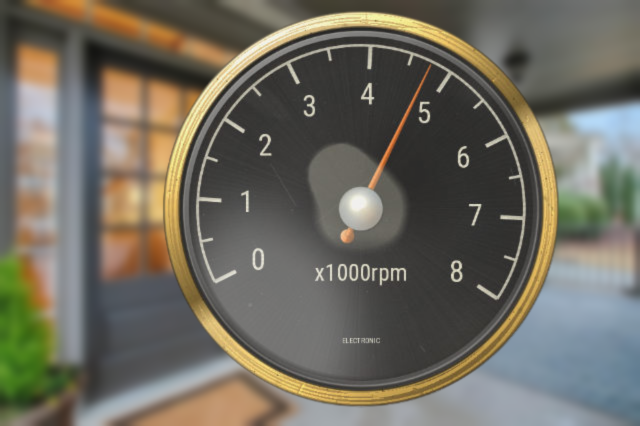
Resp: 4750rpm
